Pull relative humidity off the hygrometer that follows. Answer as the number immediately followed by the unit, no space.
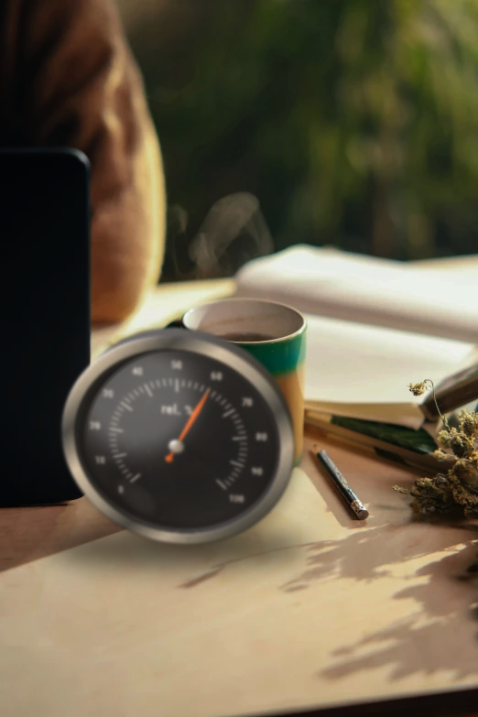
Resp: 60%
